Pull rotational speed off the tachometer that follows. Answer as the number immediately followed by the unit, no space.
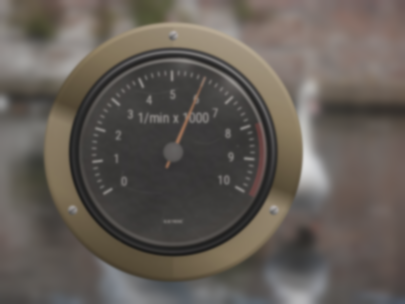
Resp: 6000rpm
